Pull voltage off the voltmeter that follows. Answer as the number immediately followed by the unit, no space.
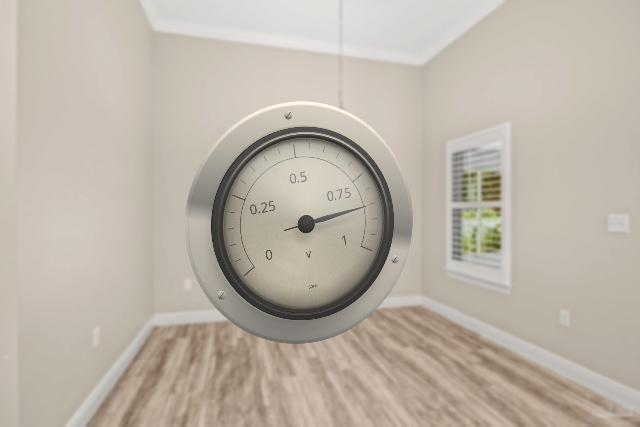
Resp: 0.85V
